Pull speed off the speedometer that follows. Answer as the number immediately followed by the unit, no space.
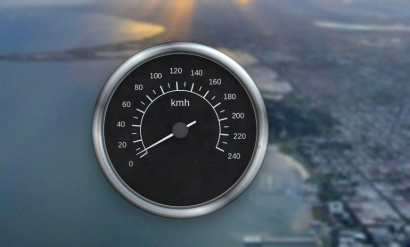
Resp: 5km/h
